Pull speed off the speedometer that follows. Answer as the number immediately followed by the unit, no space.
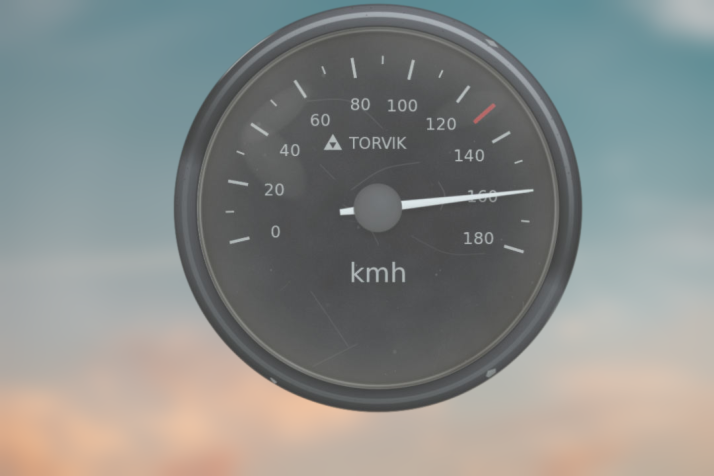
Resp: 160km/h
